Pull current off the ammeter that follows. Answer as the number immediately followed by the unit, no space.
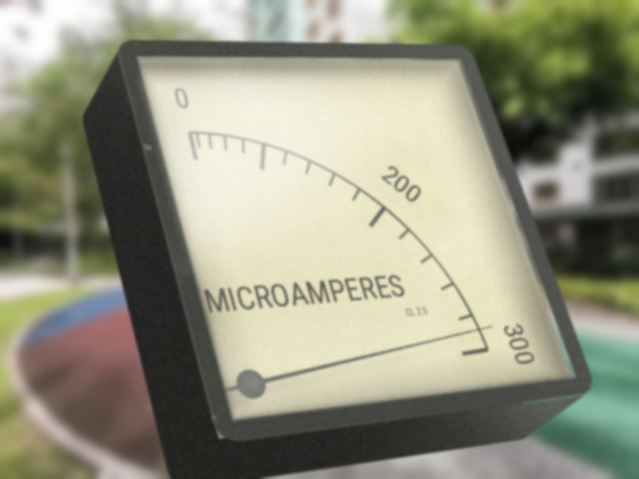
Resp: 290µA
